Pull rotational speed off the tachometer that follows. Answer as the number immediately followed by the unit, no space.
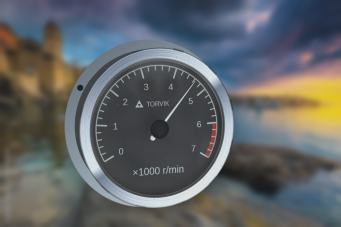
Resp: 4600rpm
